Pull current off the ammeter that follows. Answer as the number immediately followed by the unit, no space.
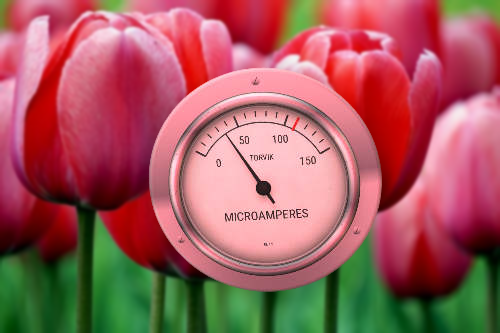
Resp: 35µA
